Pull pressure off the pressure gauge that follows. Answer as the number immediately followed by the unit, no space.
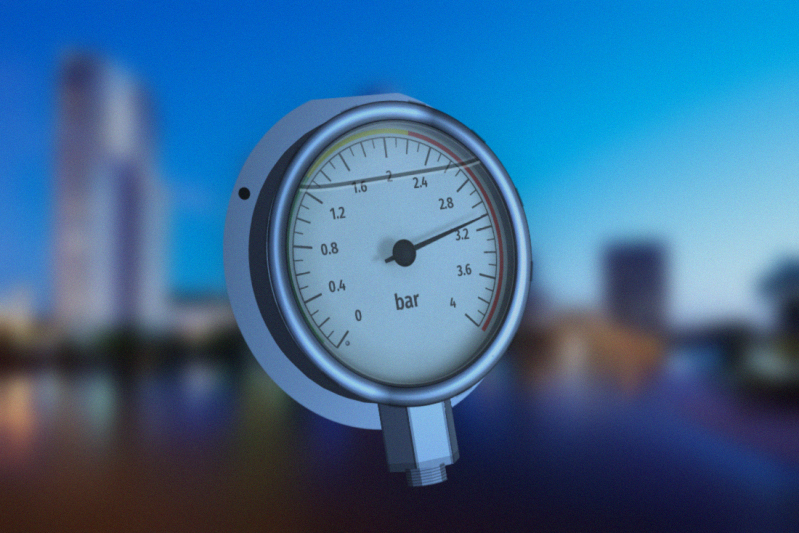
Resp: 3.1bar
